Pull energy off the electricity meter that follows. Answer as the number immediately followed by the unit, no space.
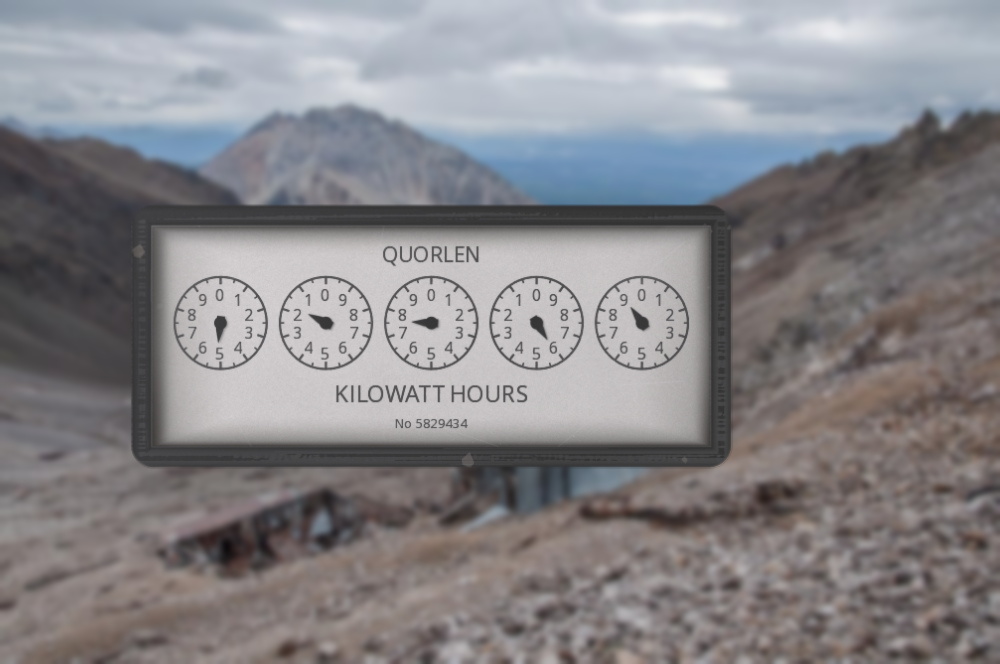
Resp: 51759kWh
